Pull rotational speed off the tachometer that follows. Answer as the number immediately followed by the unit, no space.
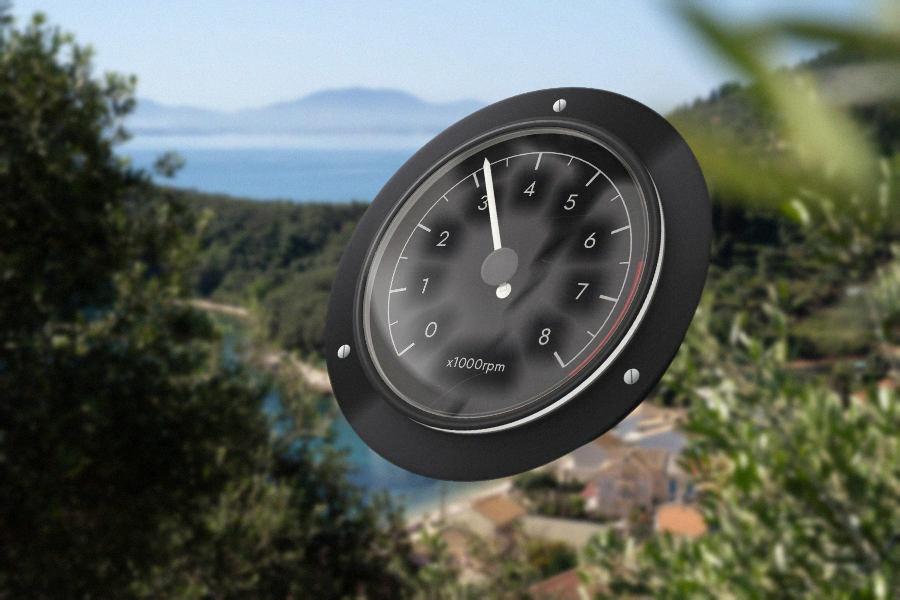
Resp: 3250rpm
